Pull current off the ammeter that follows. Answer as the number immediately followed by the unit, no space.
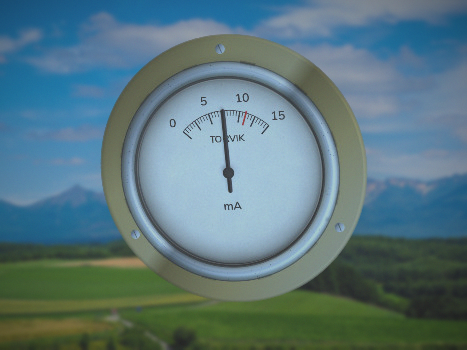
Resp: 7.5mA
